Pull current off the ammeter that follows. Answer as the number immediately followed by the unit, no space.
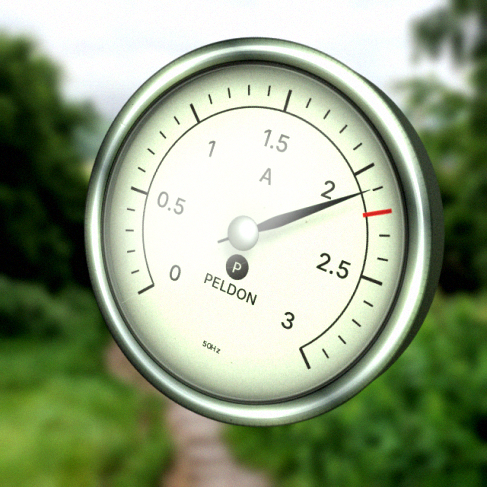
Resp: 2.1A
